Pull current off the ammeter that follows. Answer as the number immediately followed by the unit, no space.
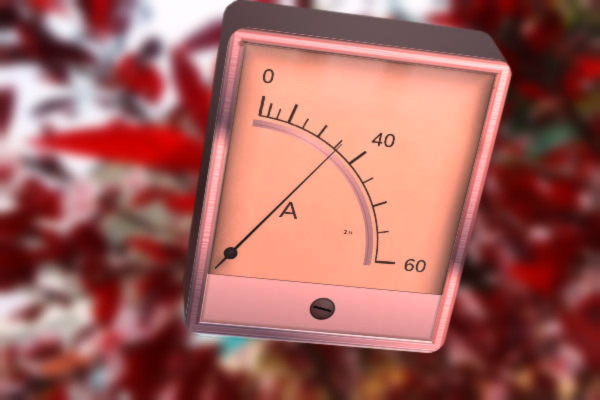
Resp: 35A
